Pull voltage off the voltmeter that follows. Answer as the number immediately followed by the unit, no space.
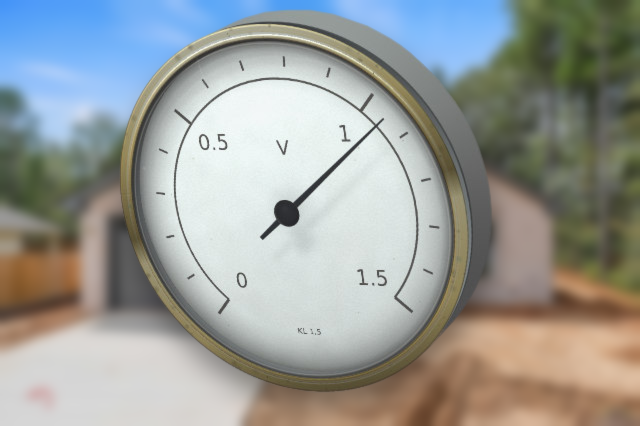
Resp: 1.05V
